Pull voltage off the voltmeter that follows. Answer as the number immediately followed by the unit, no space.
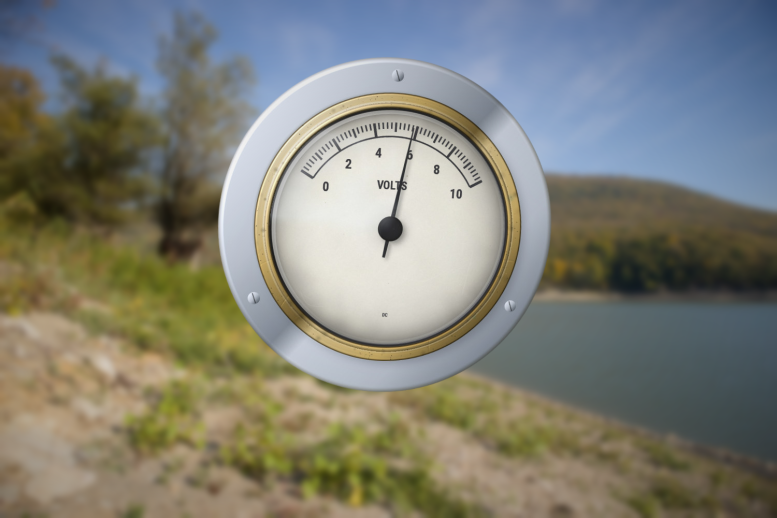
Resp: 5.8V
